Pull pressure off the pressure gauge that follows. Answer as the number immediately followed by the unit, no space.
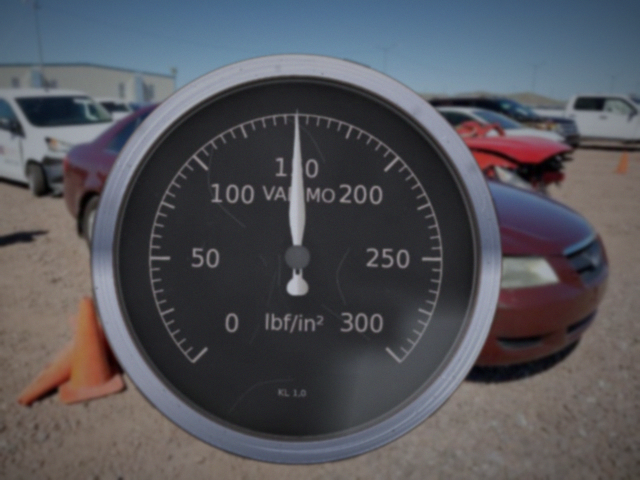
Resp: 150psi
